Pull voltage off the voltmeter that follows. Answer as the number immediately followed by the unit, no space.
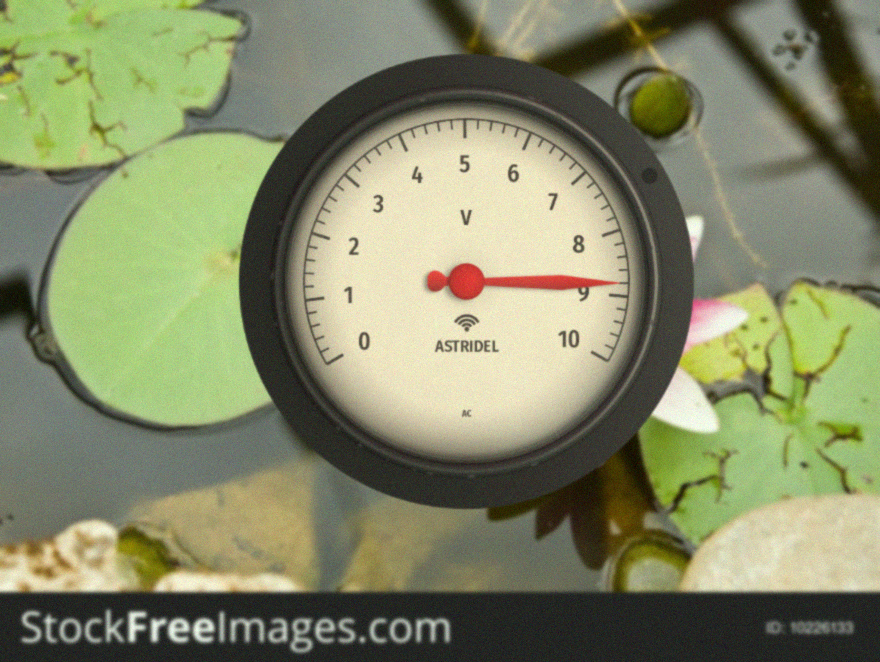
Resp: 8.8V
